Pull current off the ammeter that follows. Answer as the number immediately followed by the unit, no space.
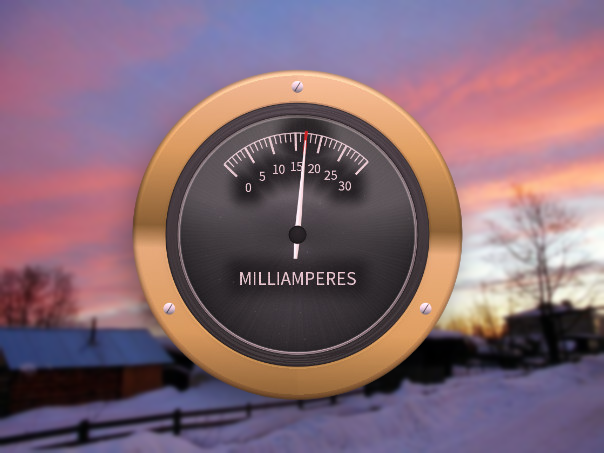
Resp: 17mA
